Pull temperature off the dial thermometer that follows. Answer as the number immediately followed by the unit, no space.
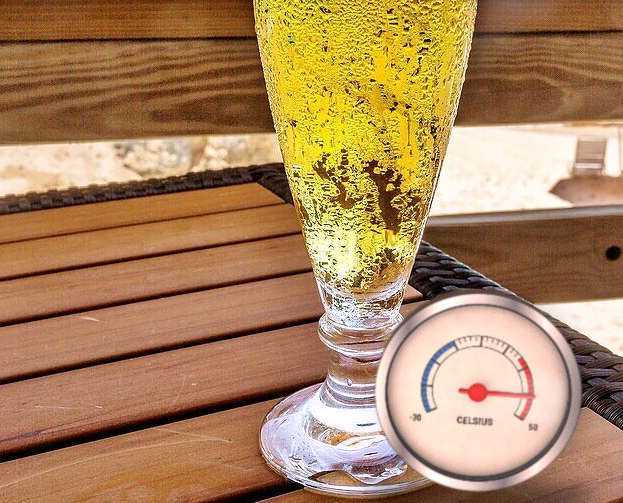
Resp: 40°C
